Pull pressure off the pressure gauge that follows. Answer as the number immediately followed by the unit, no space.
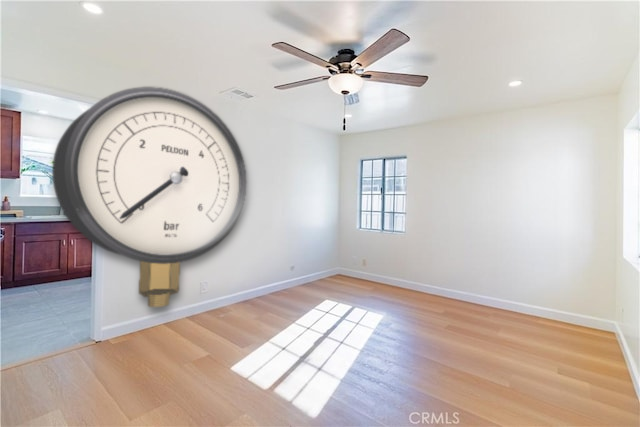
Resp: 0.1bar
